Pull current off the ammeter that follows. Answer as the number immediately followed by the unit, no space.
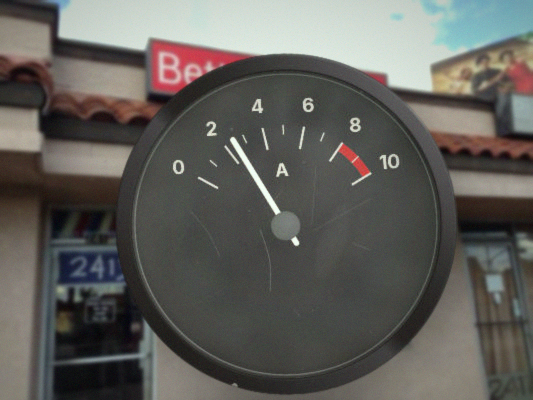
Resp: 2.5A
